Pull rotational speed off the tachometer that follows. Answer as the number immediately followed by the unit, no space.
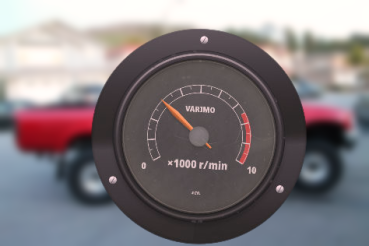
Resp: 3000rpm
